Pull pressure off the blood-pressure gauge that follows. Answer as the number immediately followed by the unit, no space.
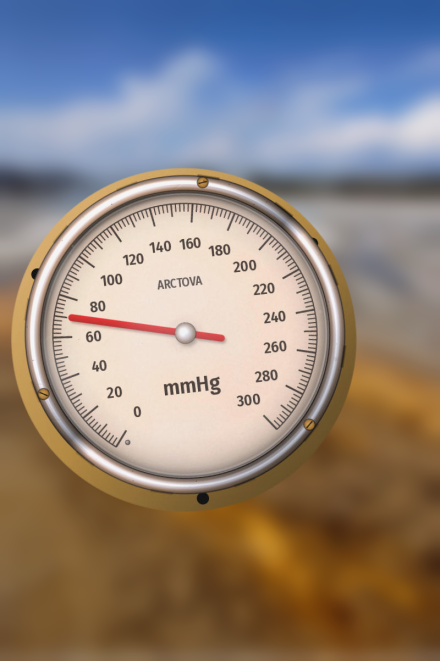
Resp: 70mmHg
